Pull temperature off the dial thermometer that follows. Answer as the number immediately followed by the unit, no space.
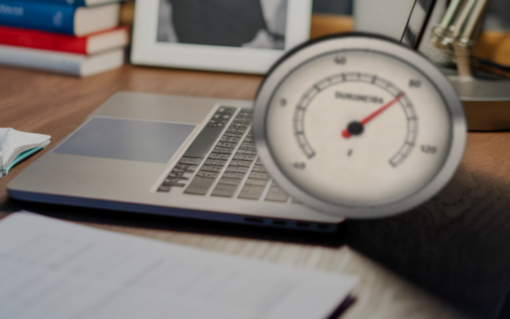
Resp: 80°F
